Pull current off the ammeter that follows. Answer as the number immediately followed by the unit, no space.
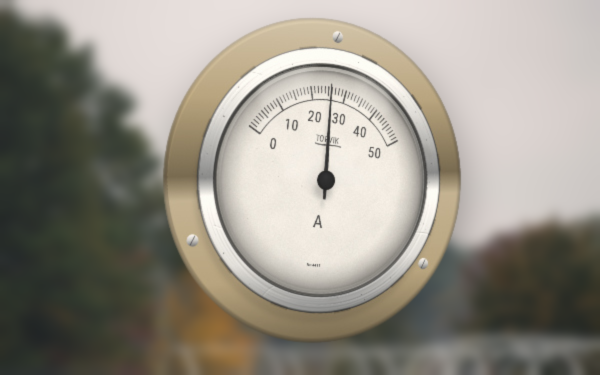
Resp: 25A
